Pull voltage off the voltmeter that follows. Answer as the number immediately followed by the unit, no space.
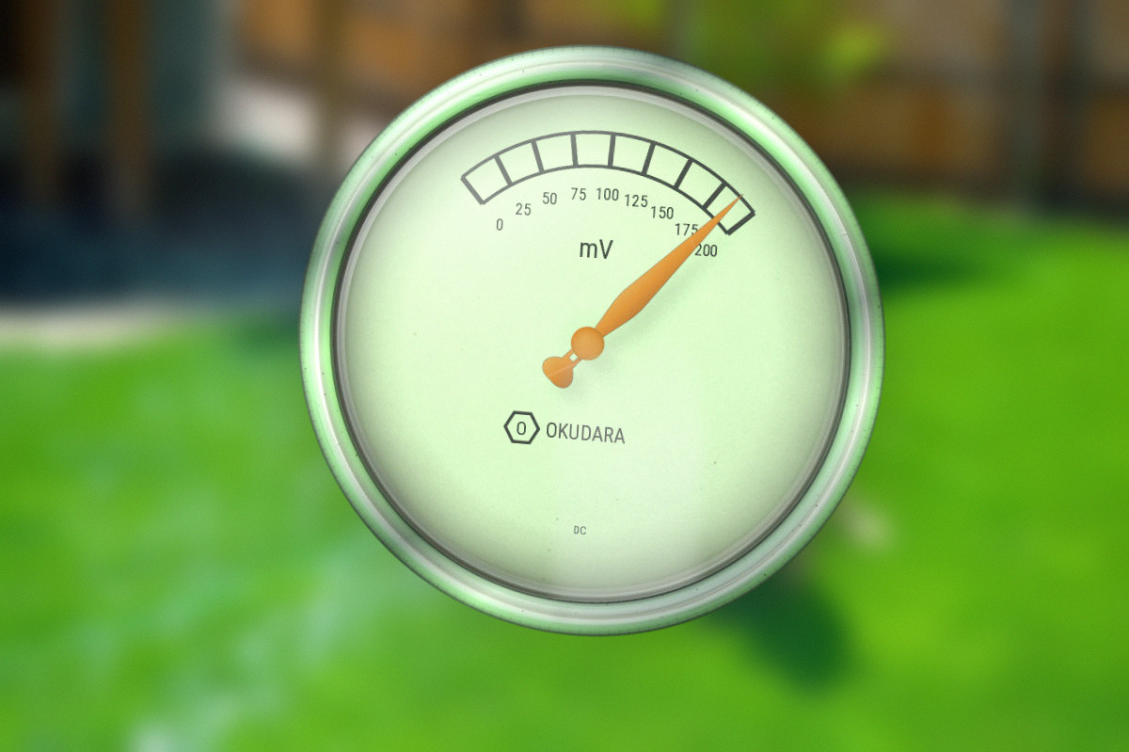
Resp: 187.5mV
